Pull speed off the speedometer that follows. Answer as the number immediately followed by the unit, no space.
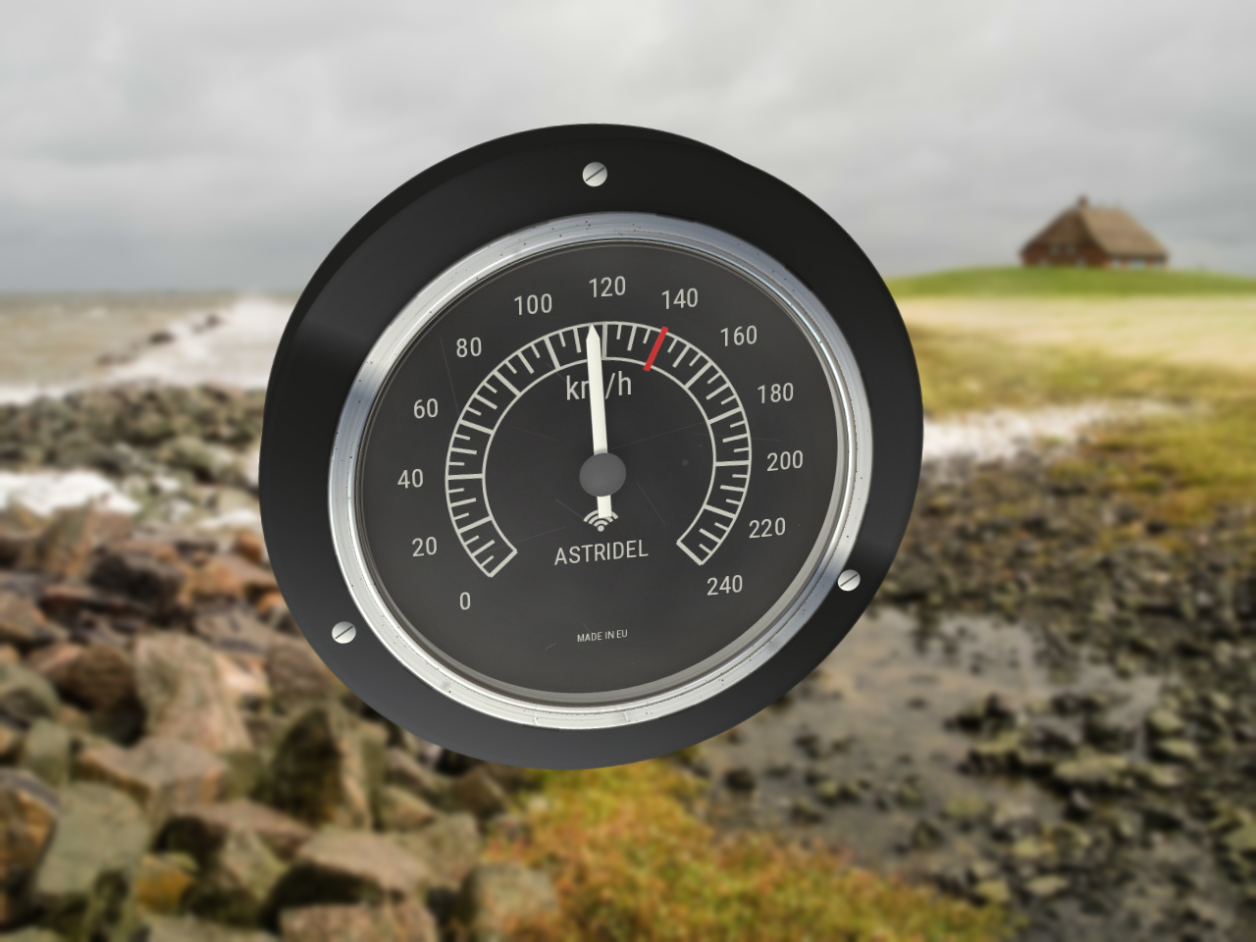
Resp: 115km/h
